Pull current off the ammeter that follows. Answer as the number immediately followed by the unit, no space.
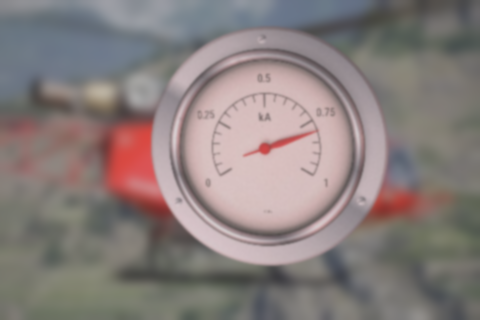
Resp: 0.8kA
